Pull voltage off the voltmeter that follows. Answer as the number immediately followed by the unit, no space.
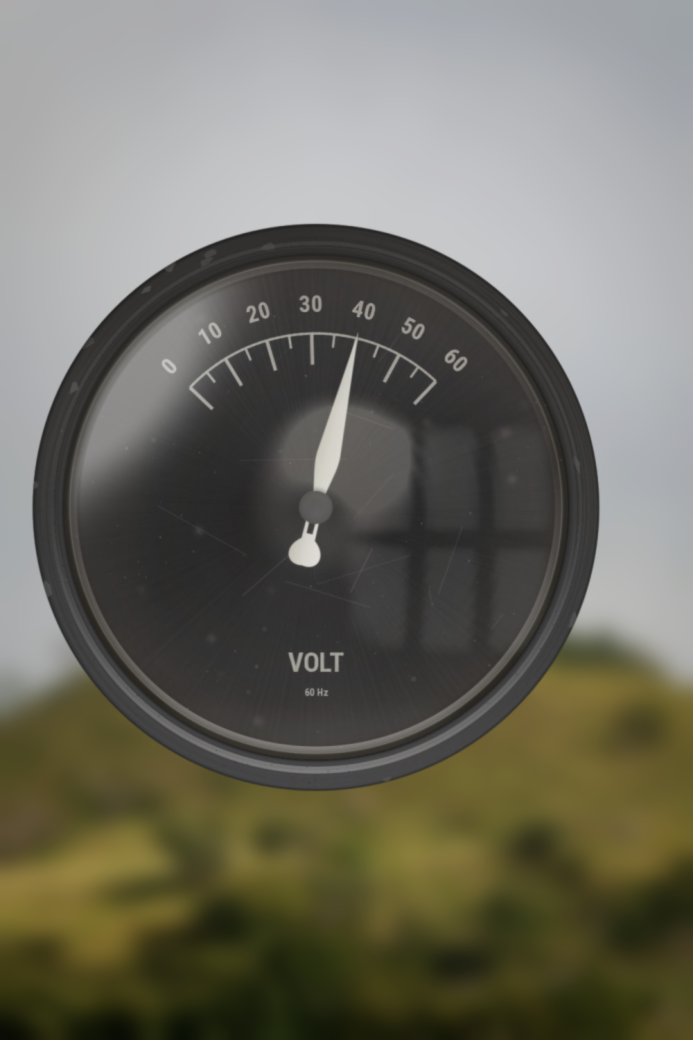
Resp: 40V
